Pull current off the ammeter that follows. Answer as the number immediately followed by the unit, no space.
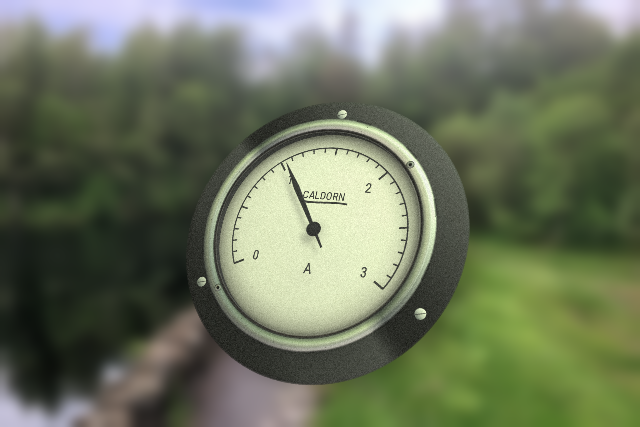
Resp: 1.05A
